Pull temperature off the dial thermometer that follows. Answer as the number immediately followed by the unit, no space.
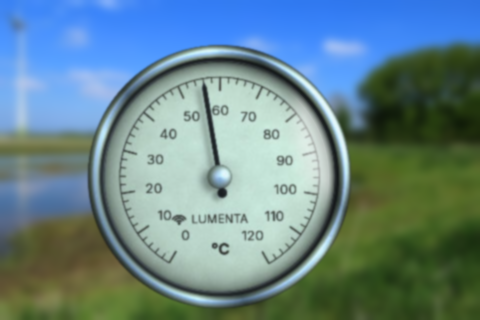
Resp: 56°C
